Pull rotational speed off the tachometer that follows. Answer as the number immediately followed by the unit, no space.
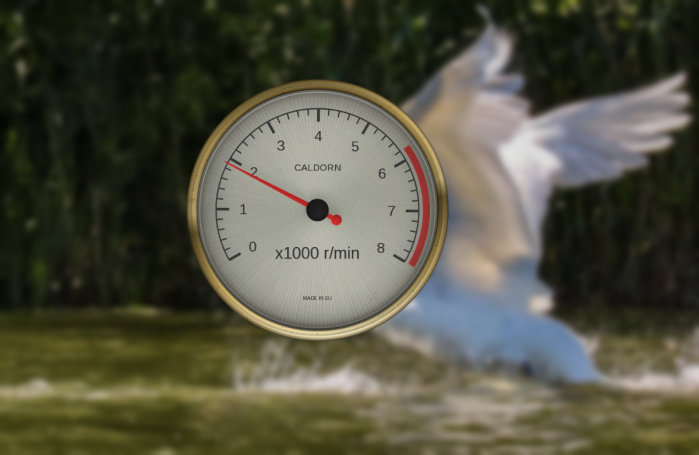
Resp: 1900rpm
